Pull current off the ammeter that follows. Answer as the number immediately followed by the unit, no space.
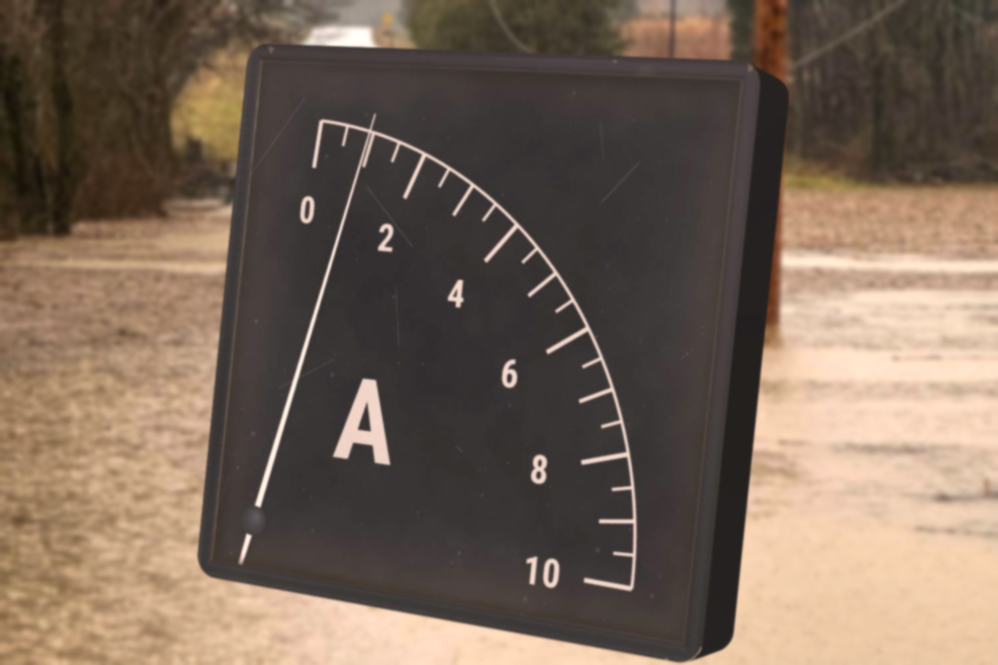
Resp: 1A
